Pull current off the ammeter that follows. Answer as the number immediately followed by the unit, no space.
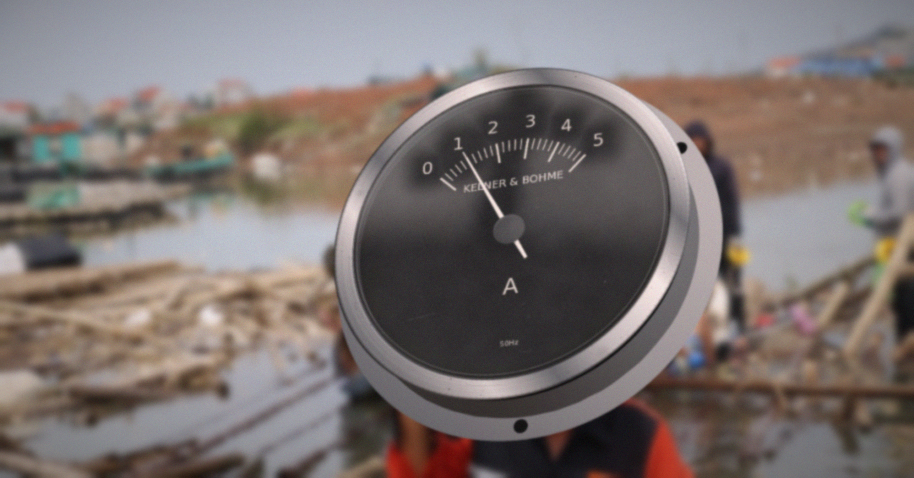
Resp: 1A
